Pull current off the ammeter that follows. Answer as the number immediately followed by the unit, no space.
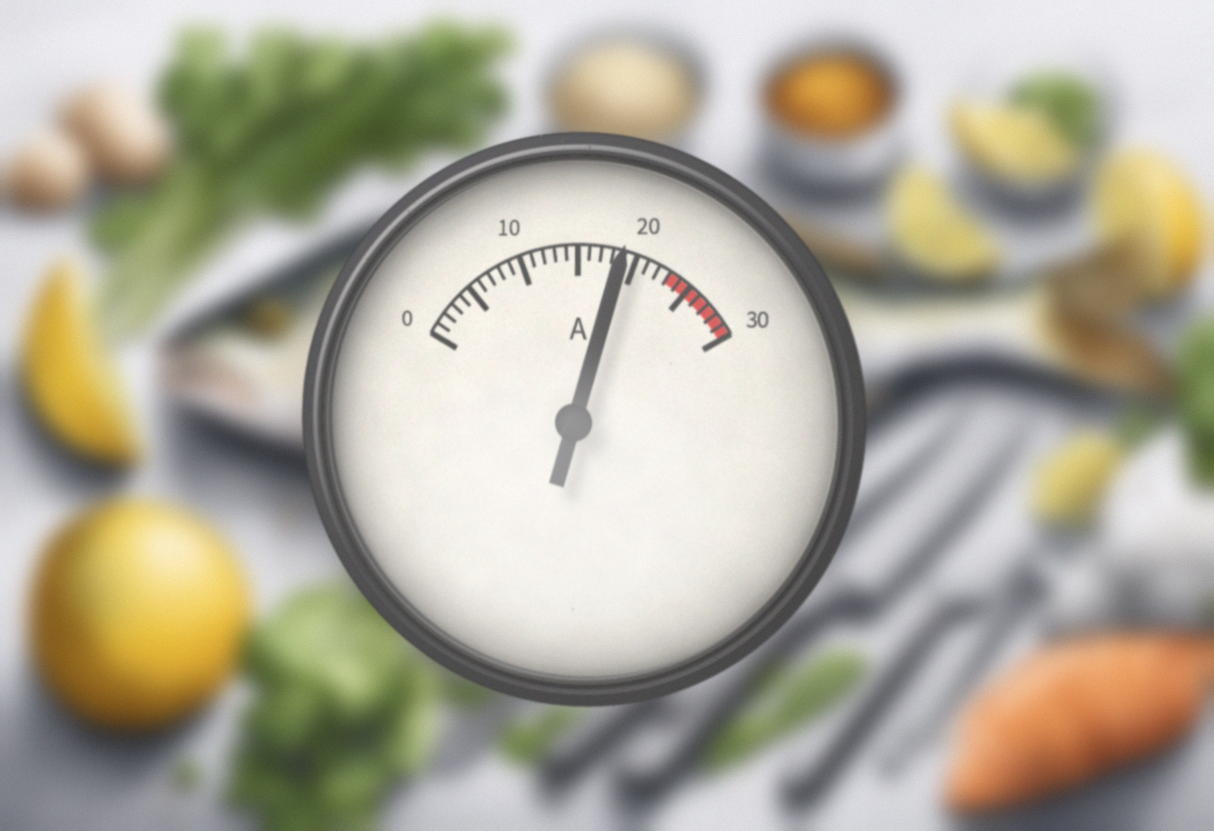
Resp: 19A
